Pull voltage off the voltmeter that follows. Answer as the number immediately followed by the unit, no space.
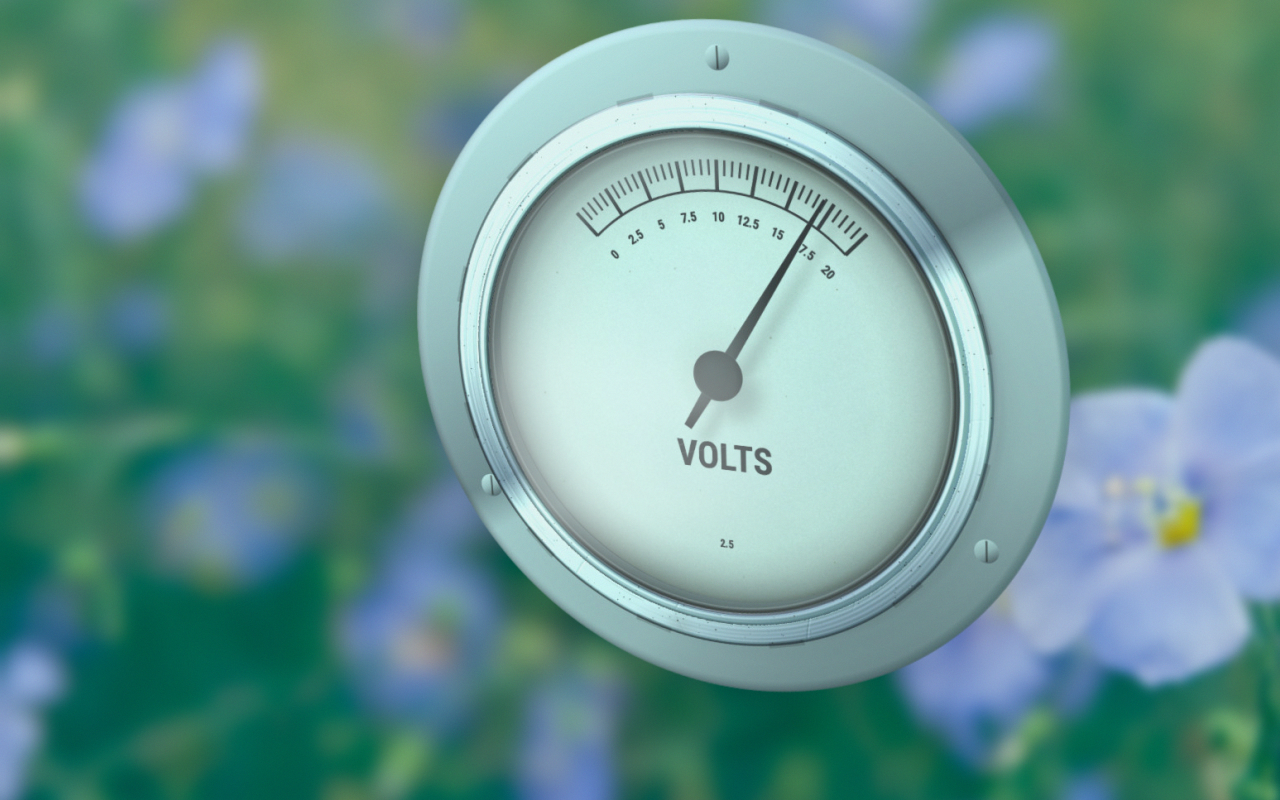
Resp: 17V
